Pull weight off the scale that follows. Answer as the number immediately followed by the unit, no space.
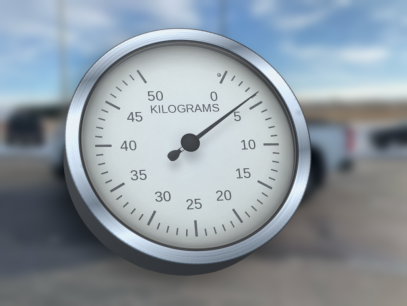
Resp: 4kg
